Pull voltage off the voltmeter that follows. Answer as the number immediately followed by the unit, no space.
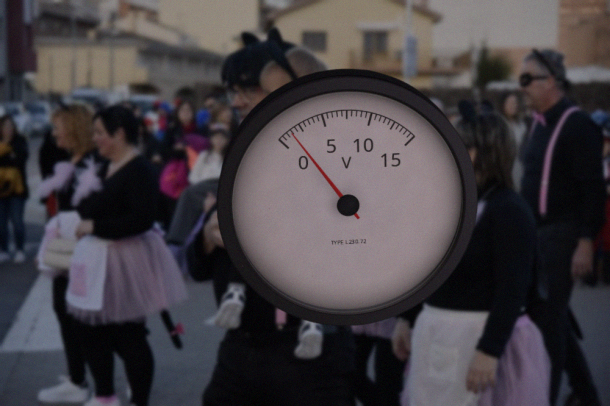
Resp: 1.5V
